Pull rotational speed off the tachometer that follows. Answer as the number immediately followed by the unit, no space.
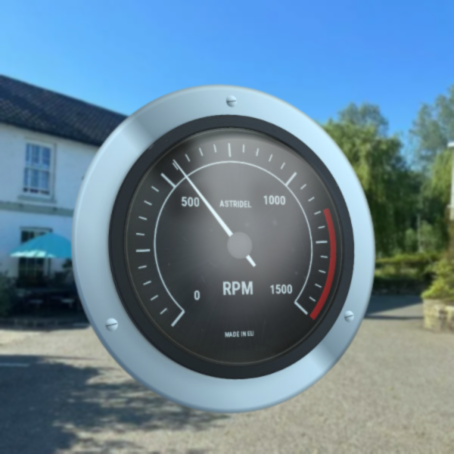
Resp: 550rpm
